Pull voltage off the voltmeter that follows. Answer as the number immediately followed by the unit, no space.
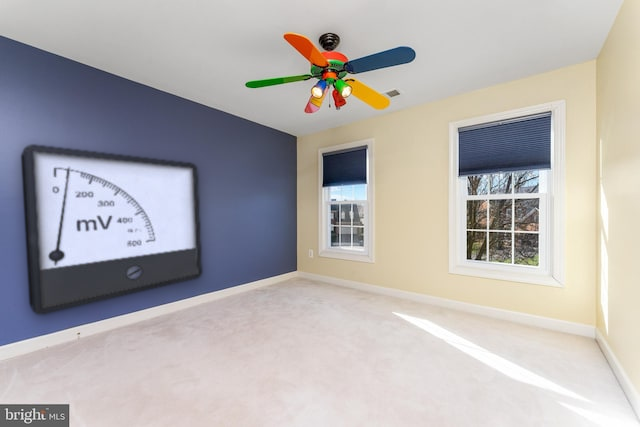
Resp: 100mV
